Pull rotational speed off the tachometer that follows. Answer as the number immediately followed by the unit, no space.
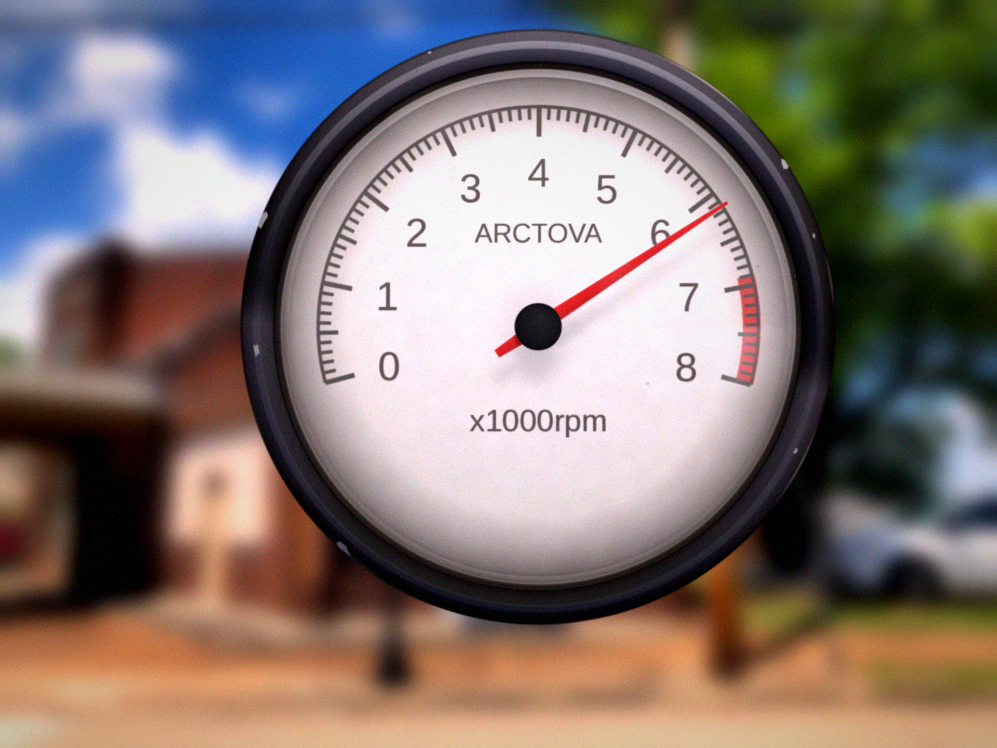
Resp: 6150rpm
